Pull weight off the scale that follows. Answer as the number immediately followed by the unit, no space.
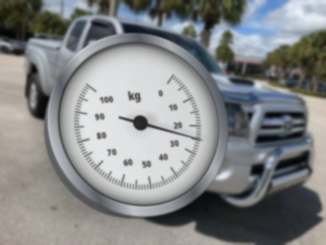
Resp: 25kg
